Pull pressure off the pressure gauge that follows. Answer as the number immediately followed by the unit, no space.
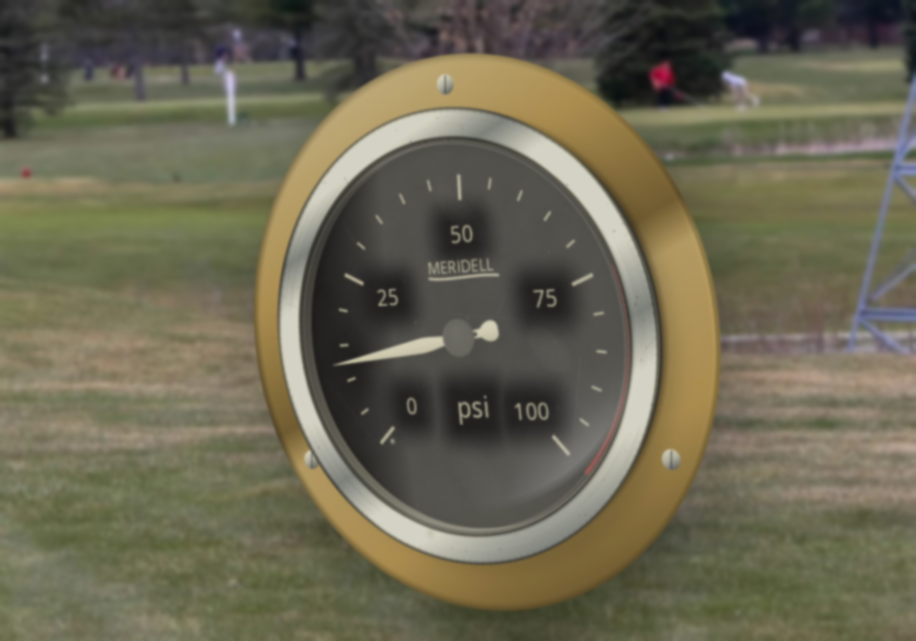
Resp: 12.5psi
